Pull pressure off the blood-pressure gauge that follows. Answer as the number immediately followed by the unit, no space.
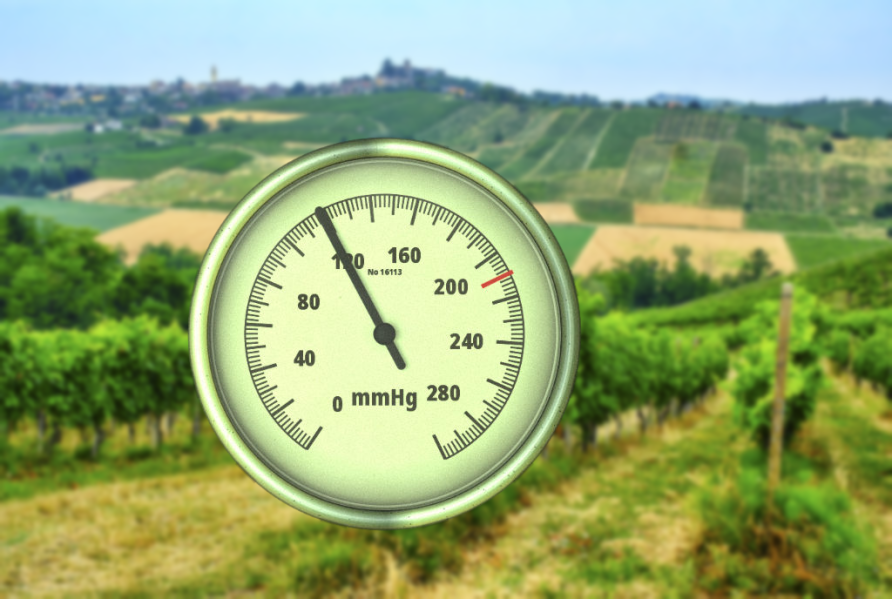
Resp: 118mmHg
